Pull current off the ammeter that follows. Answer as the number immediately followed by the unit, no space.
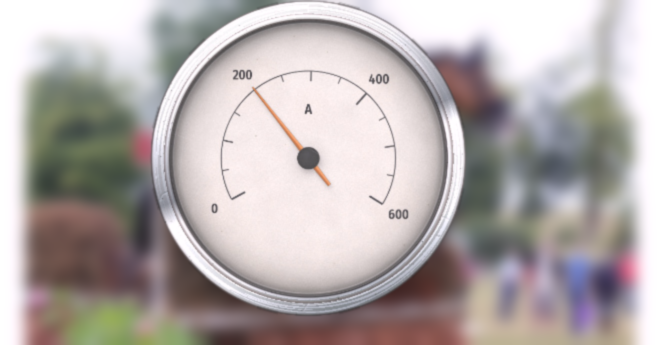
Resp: 200A
